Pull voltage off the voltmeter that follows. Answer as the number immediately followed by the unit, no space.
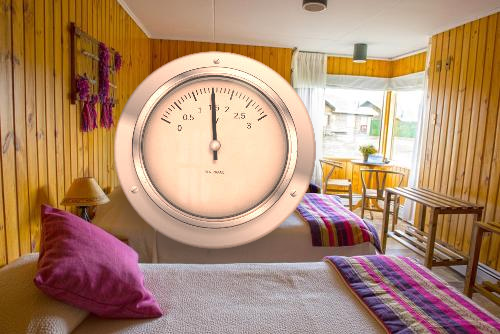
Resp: 1.5V
